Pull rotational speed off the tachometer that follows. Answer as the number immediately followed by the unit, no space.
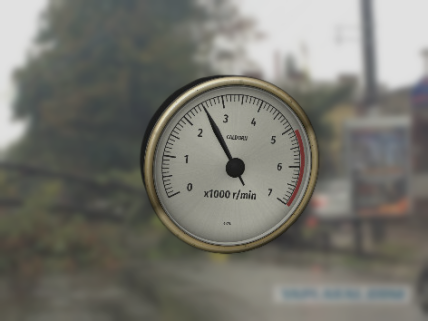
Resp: 2500rpm
